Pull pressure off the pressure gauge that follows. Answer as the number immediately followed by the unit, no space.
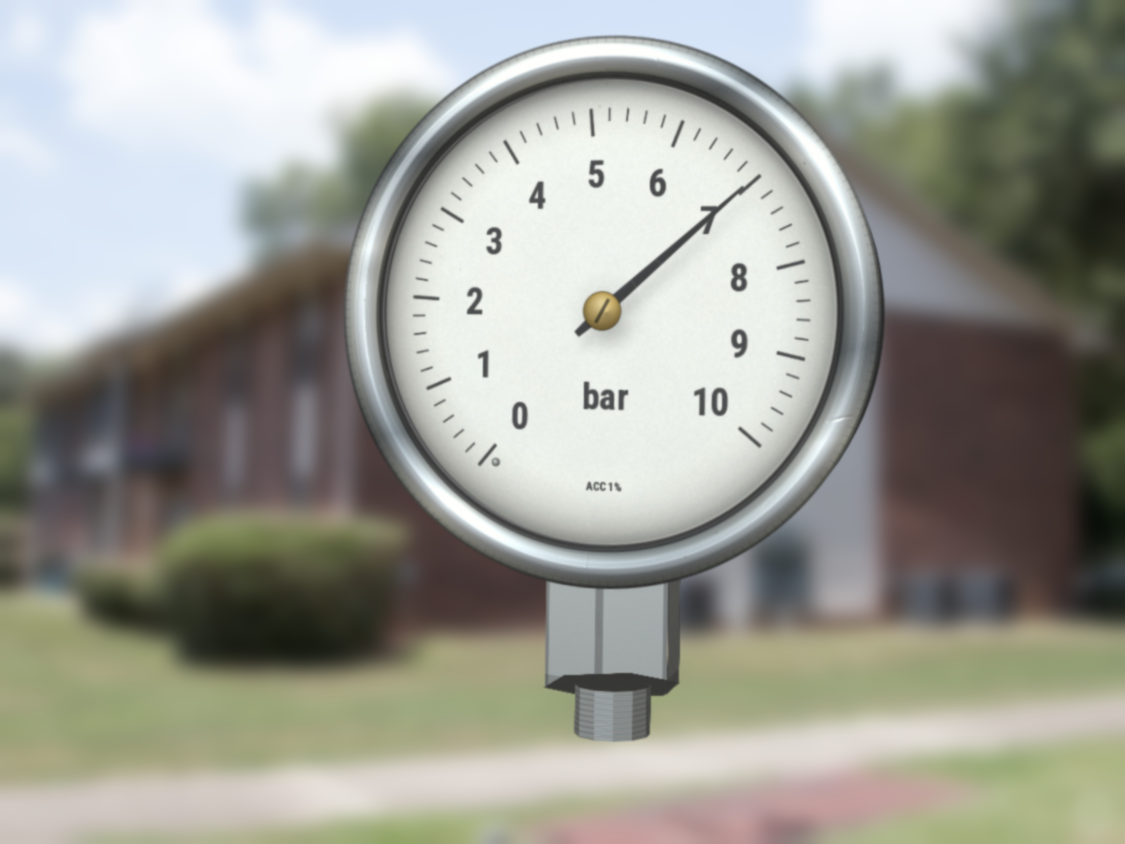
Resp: 7bar
